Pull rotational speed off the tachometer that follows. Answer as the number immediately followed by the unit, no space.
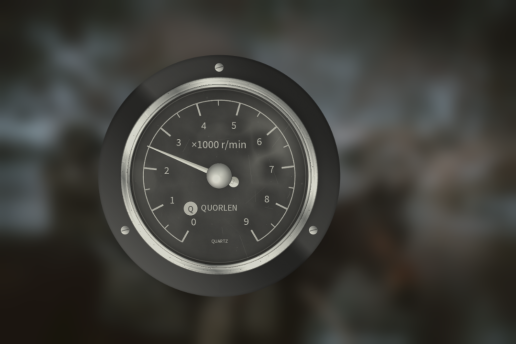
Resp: 2500rpm
